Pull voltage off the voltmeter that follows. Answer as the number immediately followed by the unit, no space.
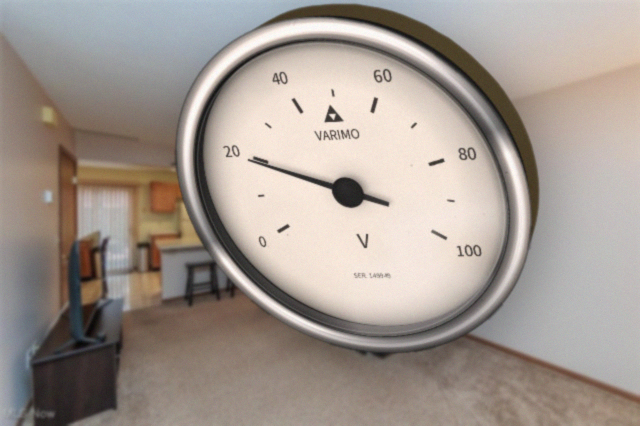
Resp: 20V
